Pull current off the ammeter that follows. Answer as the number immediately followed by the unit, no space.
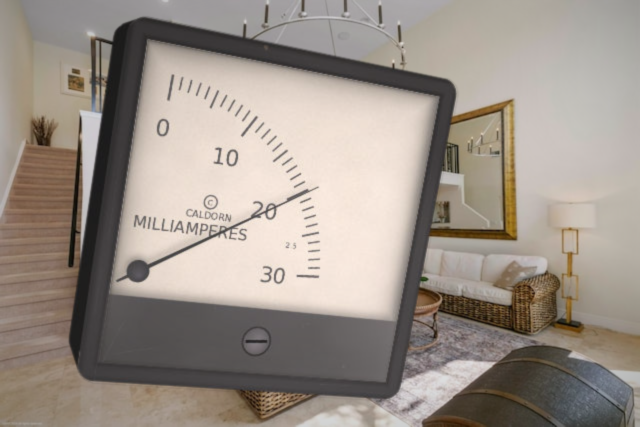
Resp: 20mA
